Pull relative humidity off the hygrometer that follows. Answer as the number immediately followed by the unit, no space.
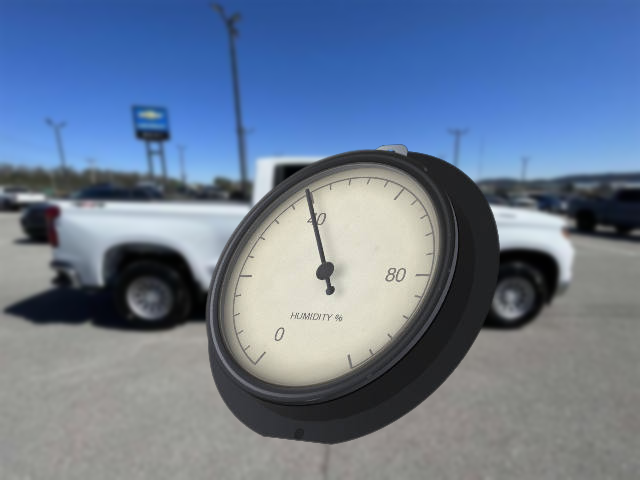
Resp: 40%
